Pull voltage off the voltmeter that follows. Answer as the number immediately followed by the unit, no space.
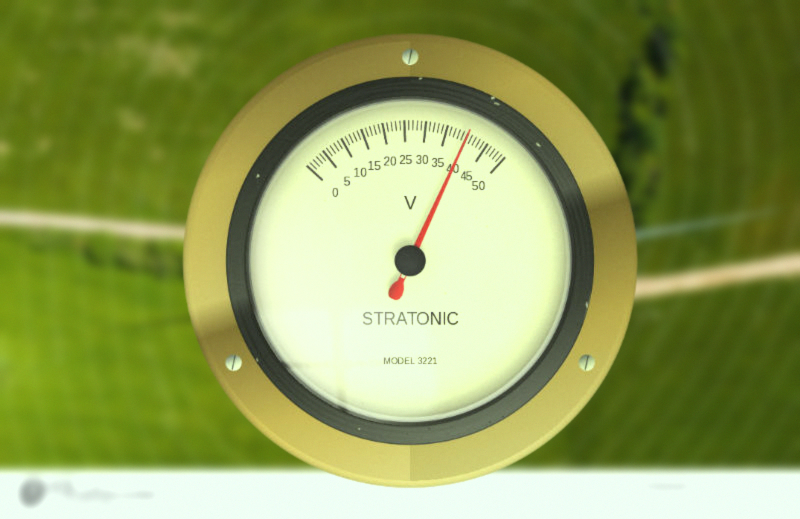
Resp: 40V
